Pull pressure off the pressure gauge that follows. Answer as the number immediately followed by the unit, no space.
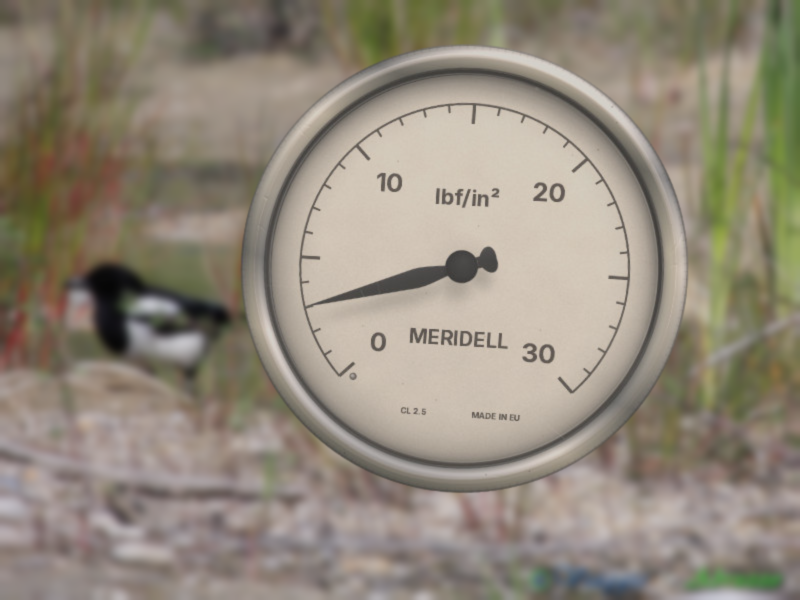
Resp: 3psi
